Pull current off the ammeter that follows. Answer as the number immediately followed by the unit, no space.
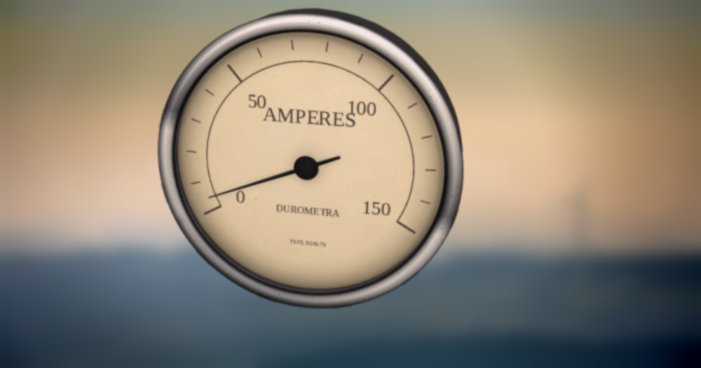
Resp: 5A
